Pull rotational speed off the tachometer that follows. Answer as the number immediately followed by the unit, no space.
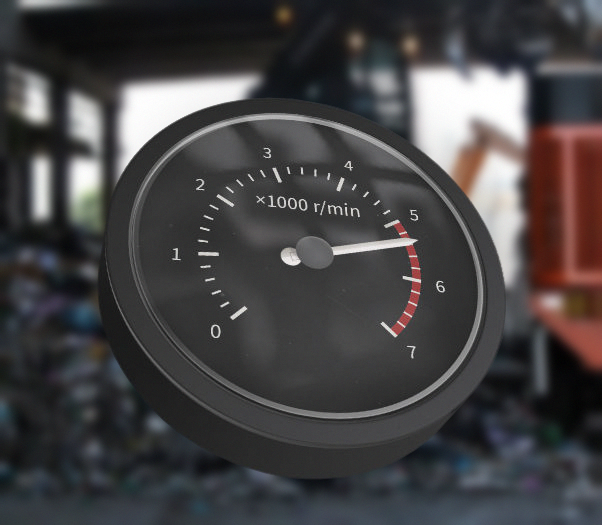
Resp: 5400rpm
